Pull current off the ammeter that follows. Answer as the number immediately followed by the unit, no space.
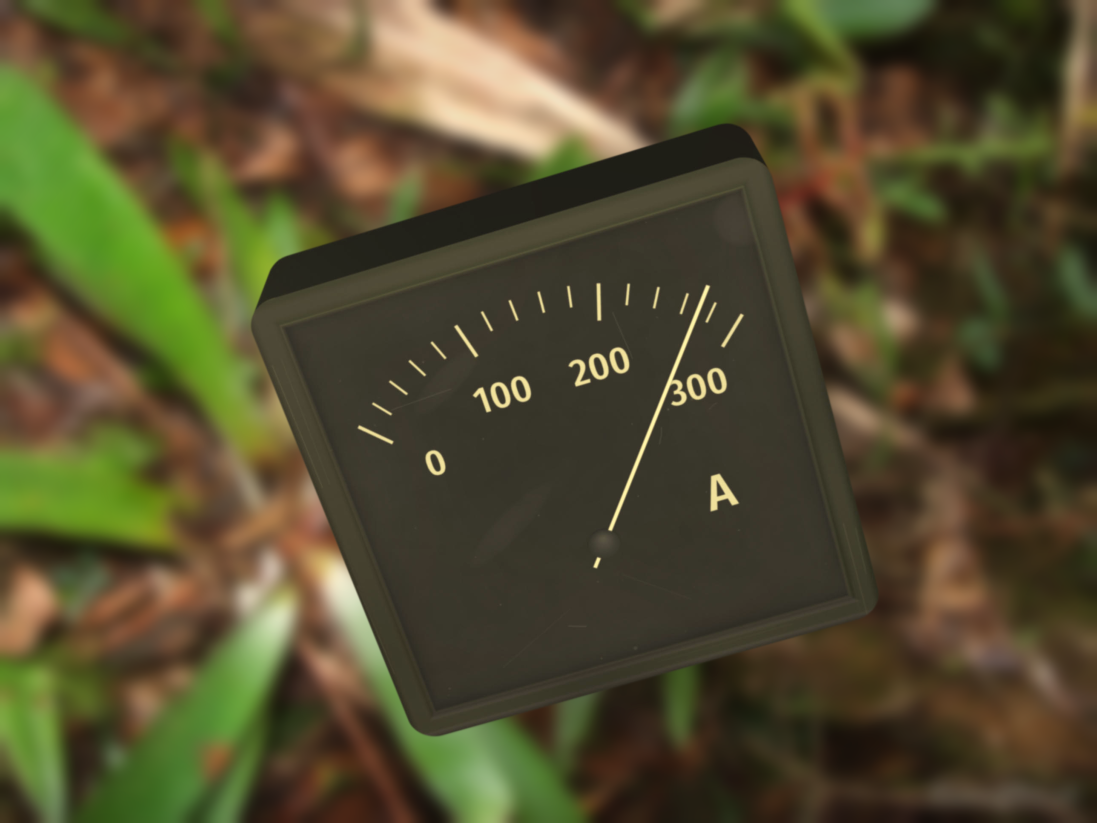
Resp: 270A
